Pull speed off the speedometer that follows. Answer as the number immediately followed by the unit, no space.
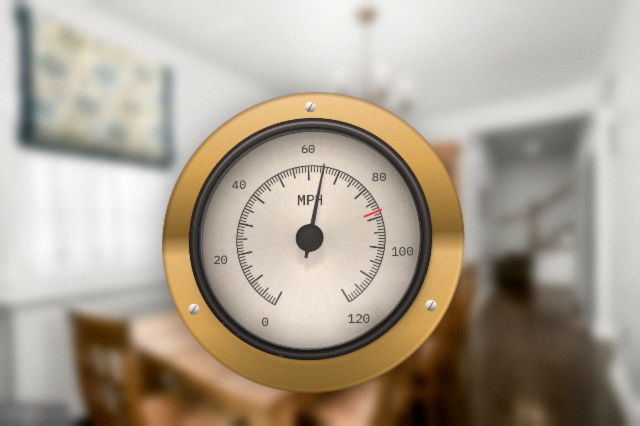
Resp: 65mph
